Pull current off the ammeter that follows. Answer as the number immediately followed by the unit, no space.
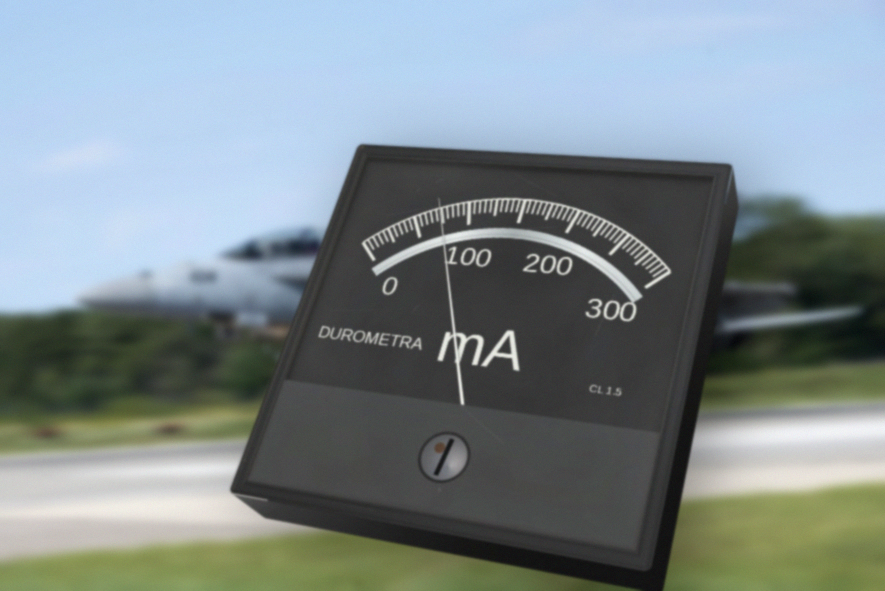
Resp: 75mA
